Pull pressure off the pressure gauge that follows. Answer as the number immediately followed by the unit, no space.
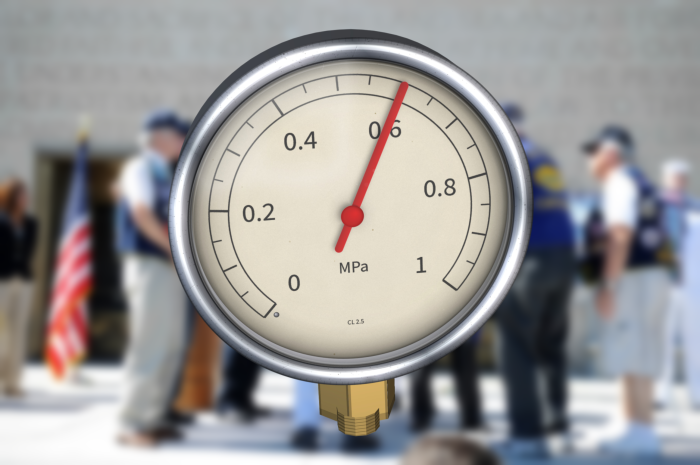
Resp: 0.6MPa
